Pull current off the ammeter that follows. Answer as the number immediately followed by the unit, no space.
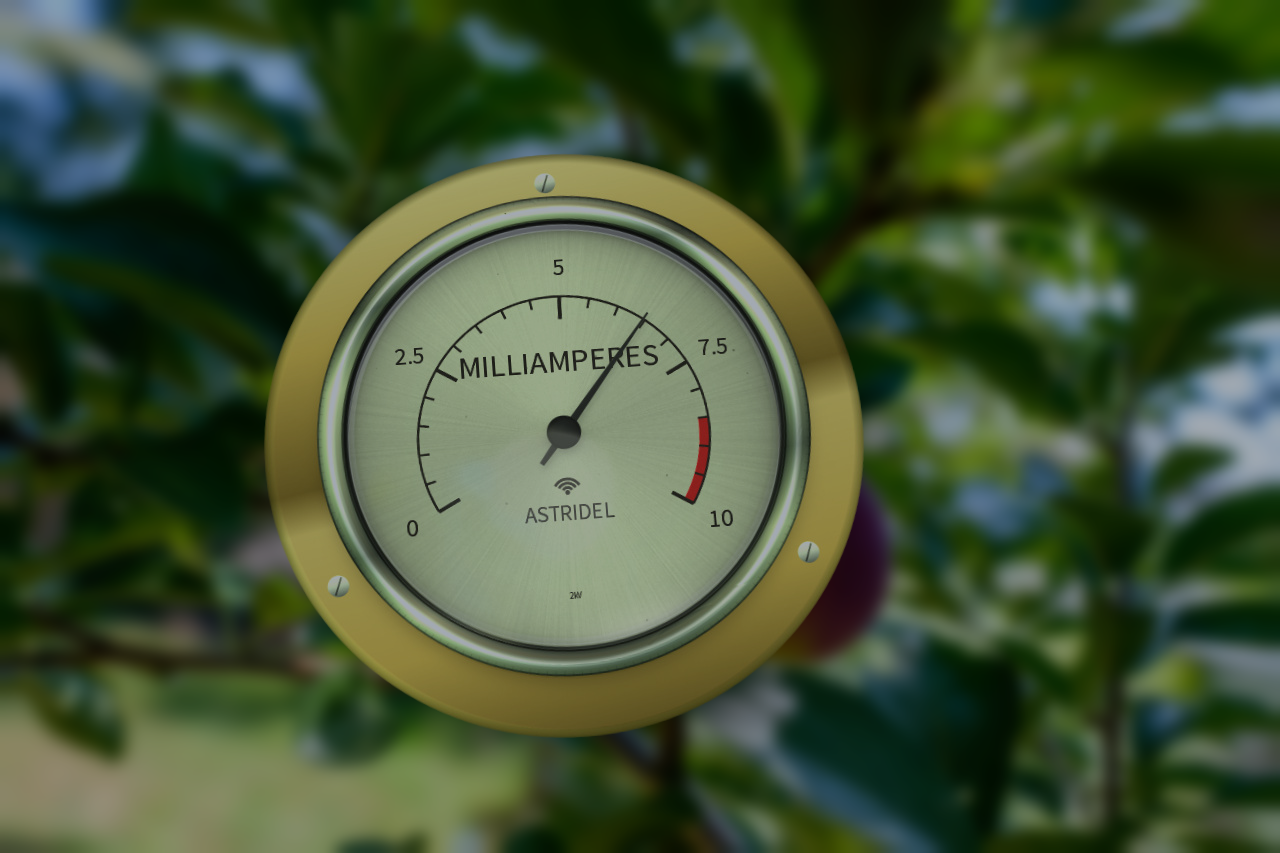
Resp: 6.5mA
